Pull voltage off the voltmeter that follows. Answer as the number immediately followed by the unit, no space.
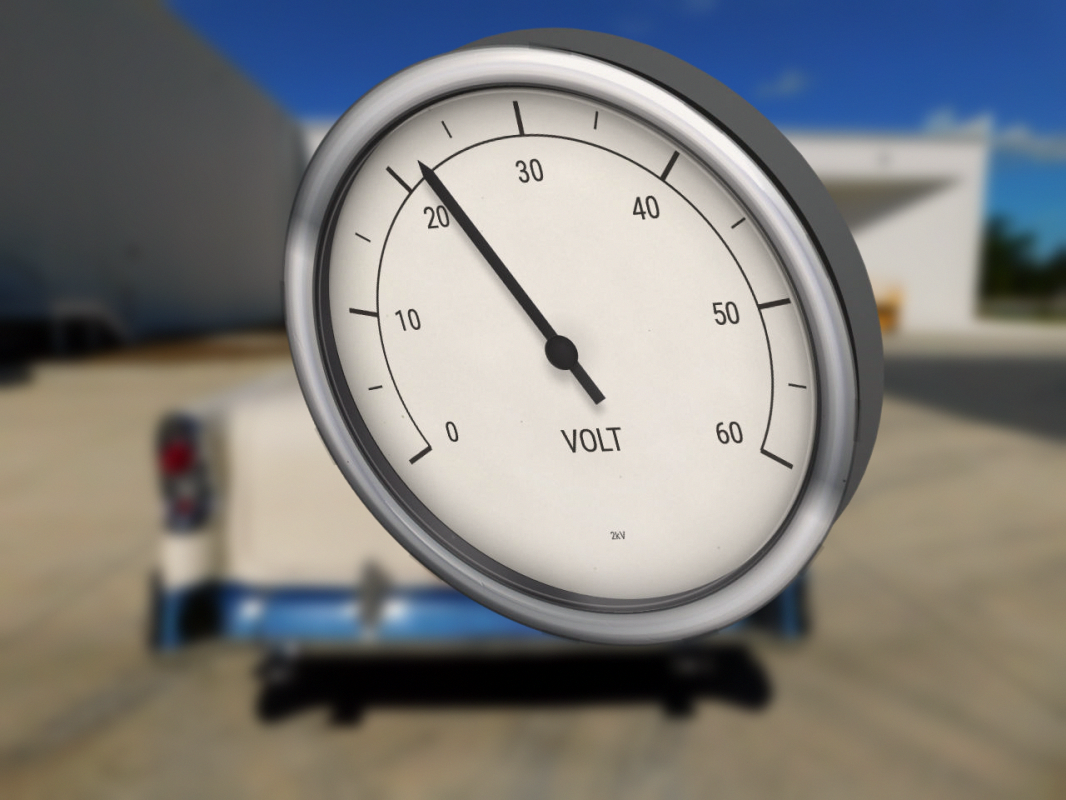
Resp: 22.5V
